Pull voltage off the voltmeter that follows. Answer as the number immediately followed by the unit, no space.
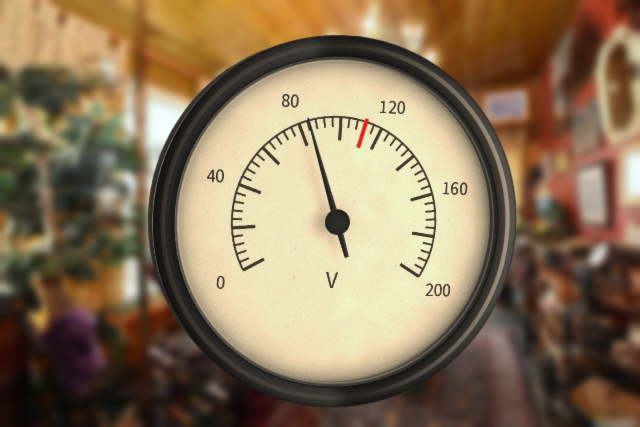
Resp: 84V
